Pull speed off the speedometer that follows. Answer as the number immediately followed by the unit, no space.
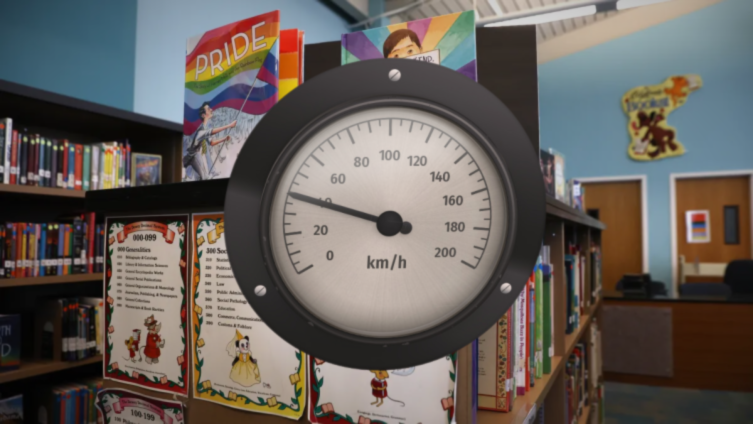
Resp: 40km/h
